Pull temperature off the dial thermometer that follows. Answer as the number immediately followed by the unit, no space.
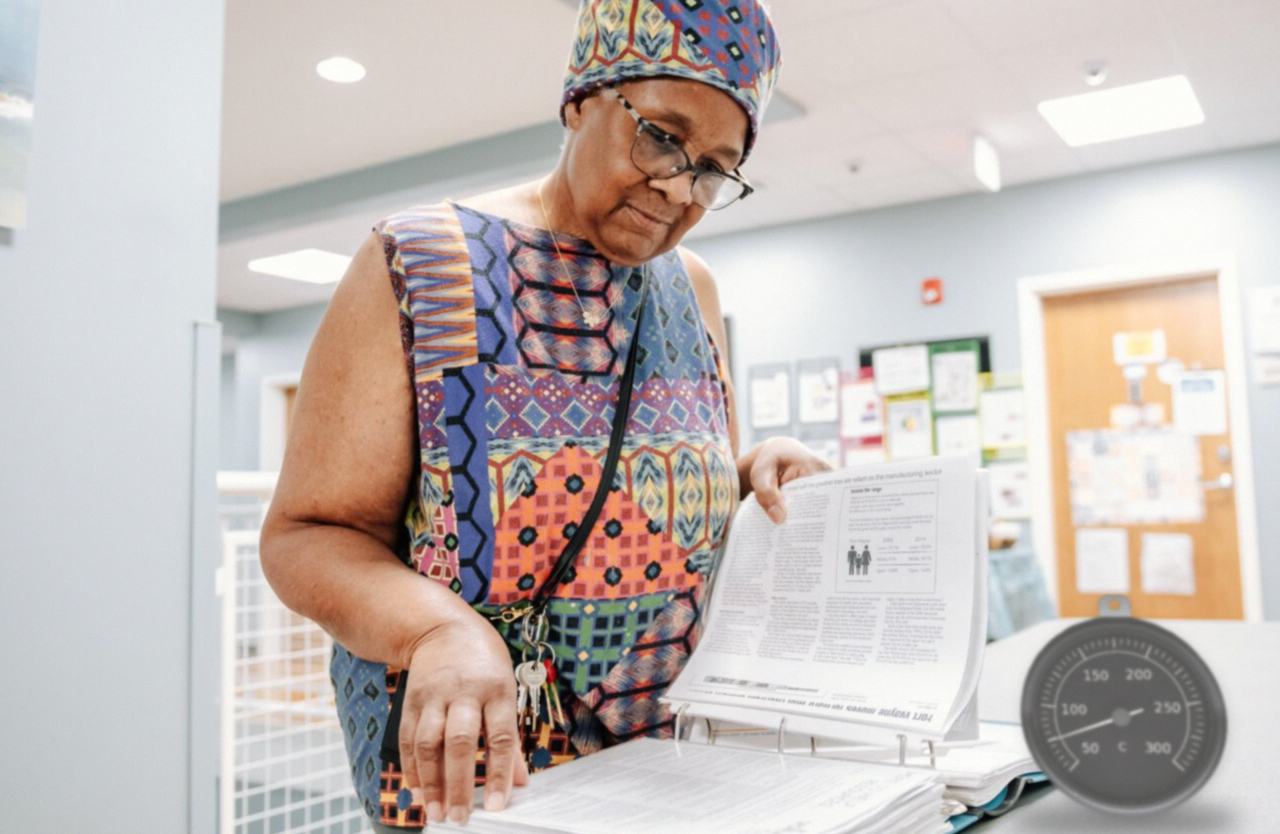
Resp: 75°C
